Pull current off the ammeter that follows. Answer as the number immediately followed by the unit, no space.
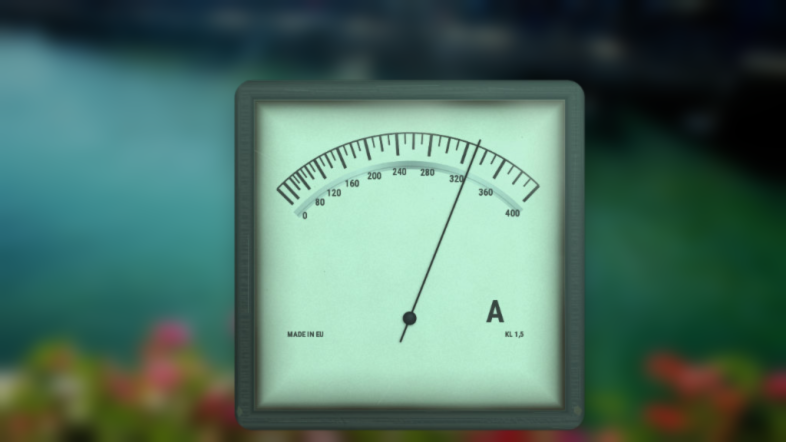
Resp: 330A
